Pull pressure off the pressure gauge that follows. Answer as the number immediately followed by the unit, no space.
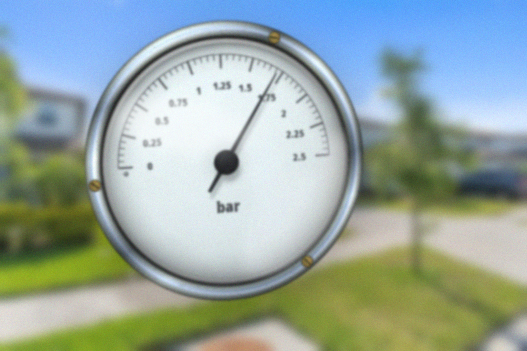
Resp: 1.7bar
